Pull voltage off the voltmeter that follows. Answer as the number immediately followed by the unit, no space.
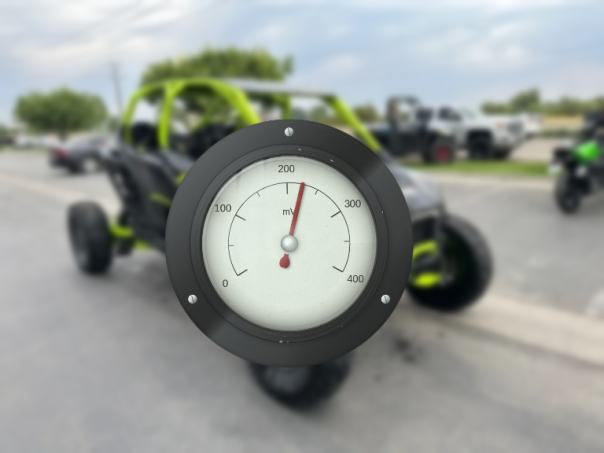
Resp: 225mV
